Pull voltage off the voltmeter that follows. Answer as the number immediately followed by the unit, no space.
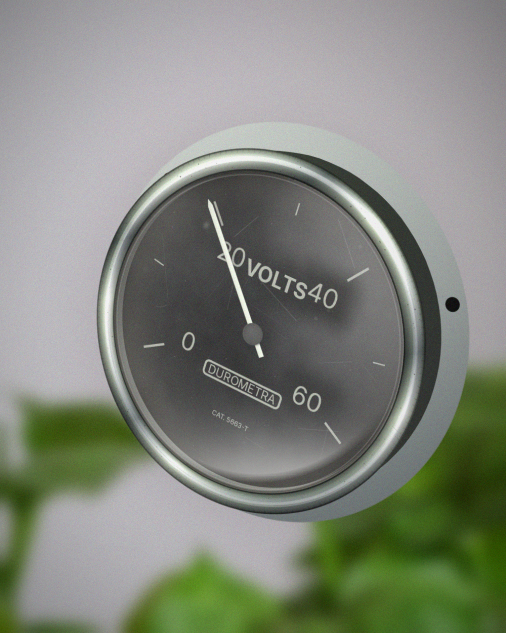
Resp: 20V
